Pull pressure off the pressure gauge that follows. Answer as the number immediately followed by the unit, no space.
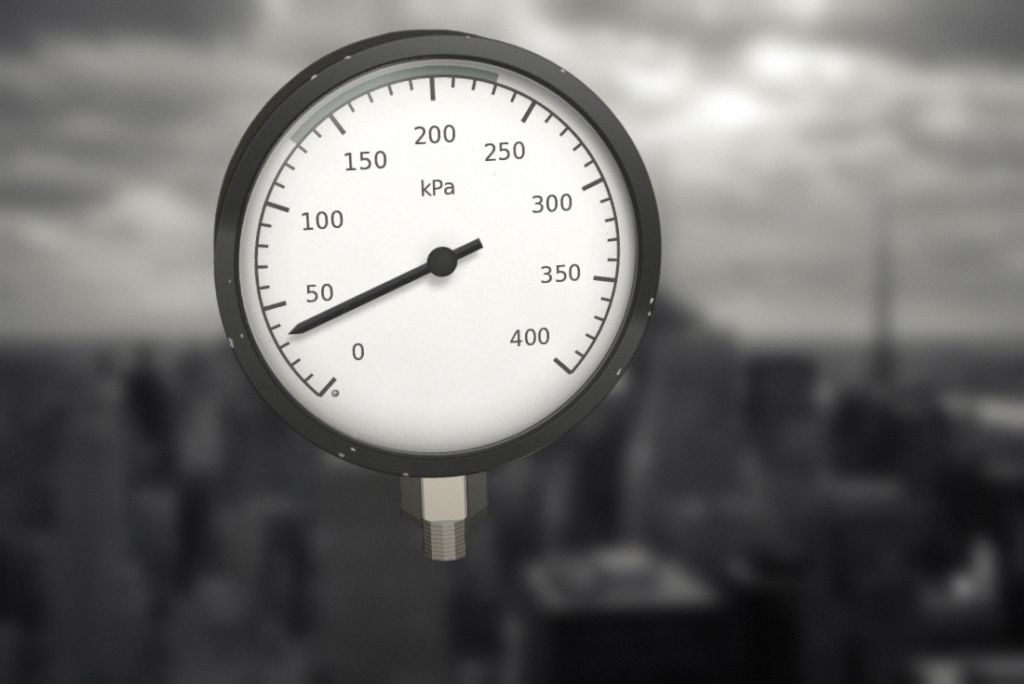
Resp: 35kPa
